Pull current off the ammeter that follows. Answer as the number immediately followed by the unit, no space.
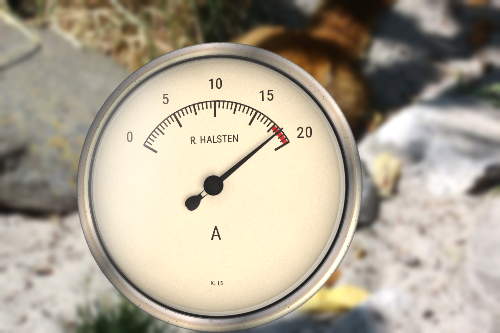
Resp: 18.5A
